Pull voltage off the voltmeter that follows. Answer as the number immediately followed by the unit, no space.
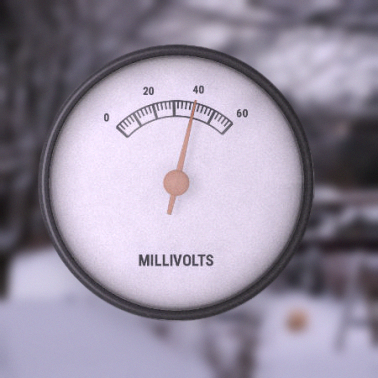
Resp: 40mV
